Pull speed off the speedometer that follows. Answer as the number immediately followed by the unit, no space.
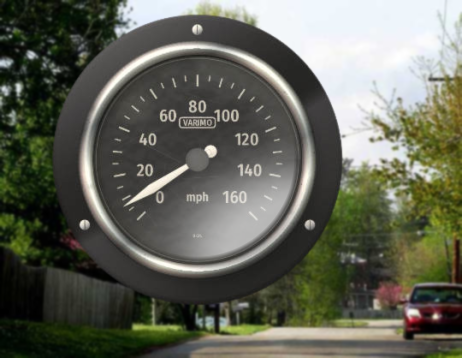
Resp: 7.5mph
